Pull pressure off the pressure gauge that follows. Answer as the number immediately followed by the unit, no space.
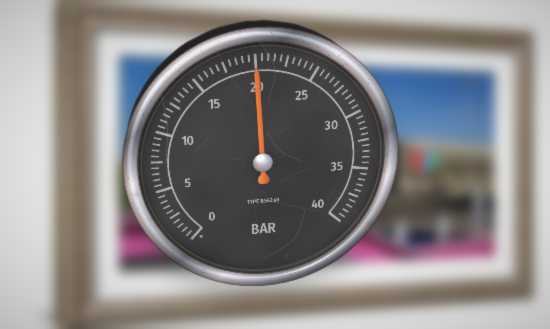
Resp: 20bar
